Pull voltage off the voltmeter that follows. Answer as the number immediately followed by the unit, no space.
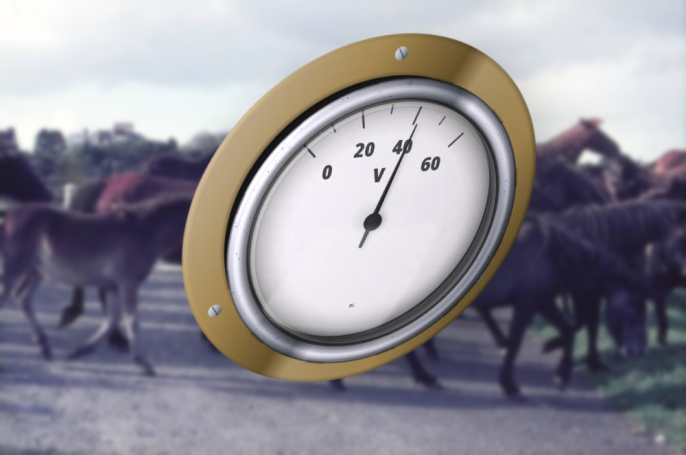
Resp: 40V
